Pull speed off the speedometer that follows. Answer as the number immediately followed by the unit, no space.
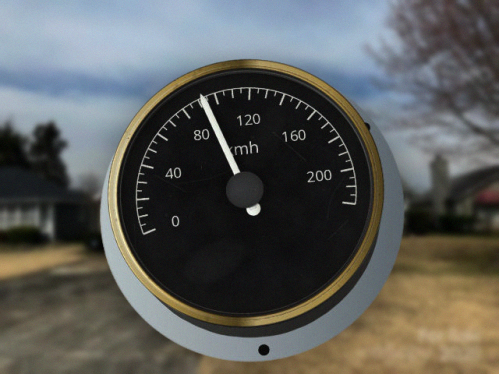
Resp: 92.5km/h
